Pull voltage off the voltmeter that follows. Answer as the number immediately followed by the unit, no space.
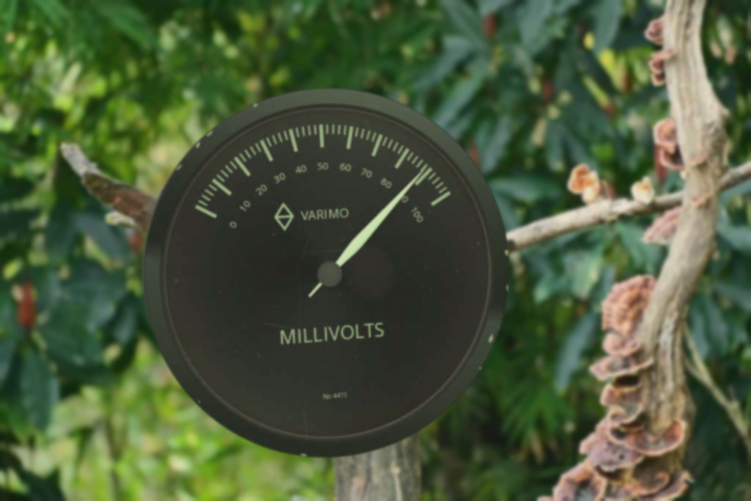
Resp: 88mV
